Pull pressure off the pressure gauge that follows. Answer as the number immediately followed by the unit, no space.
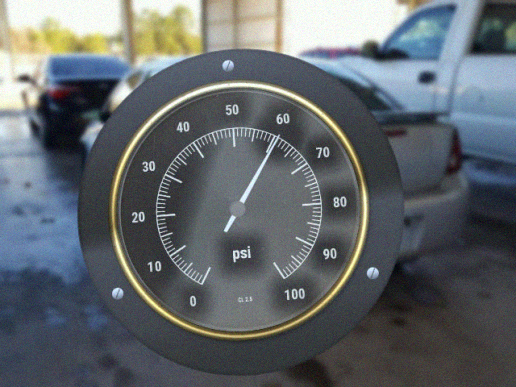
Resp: 61psi
